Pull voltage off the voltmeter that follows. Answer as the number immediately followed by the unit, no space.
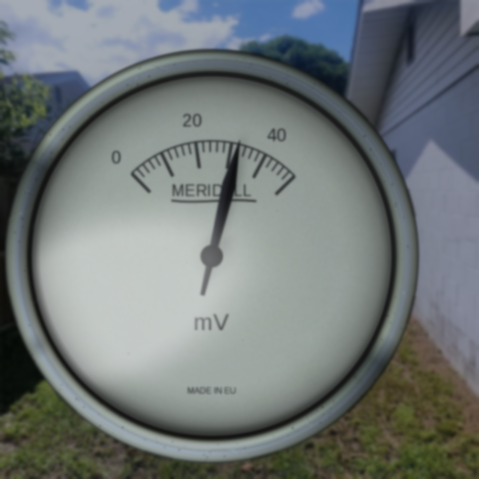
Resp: 32mV
